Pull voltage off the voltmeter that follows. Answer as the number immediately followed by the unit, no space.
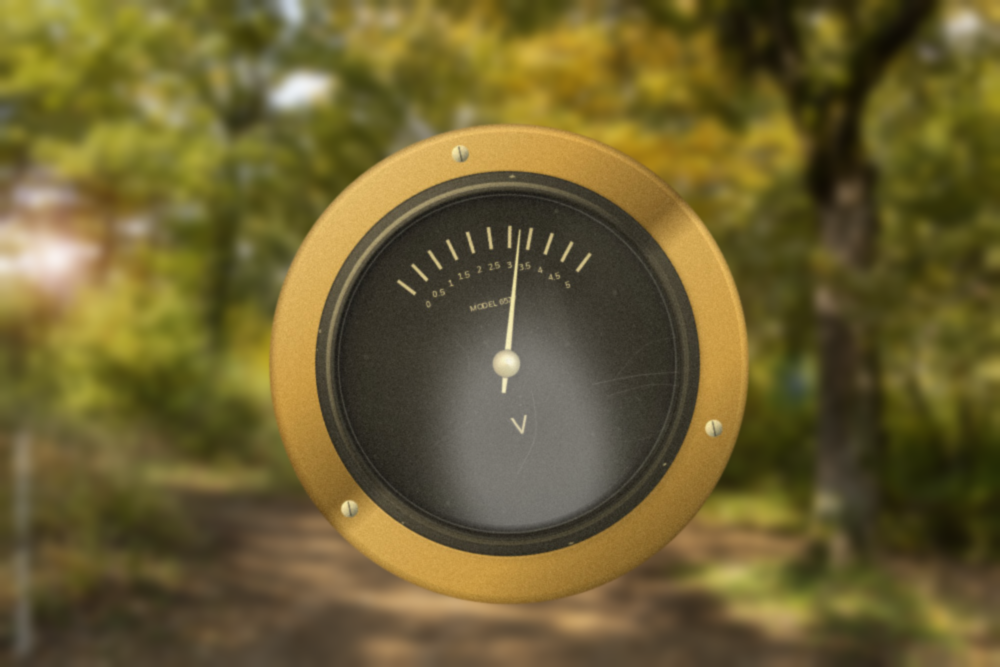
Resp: 3.25V
